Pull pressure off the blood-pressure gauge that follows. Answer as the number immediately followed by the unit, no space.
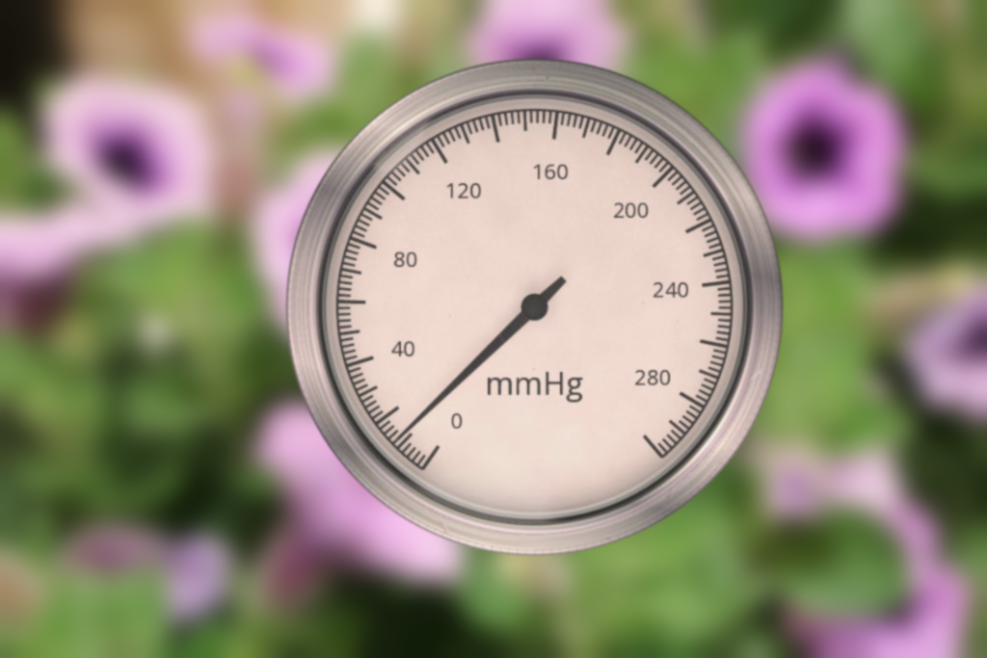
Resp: 12mmHg
